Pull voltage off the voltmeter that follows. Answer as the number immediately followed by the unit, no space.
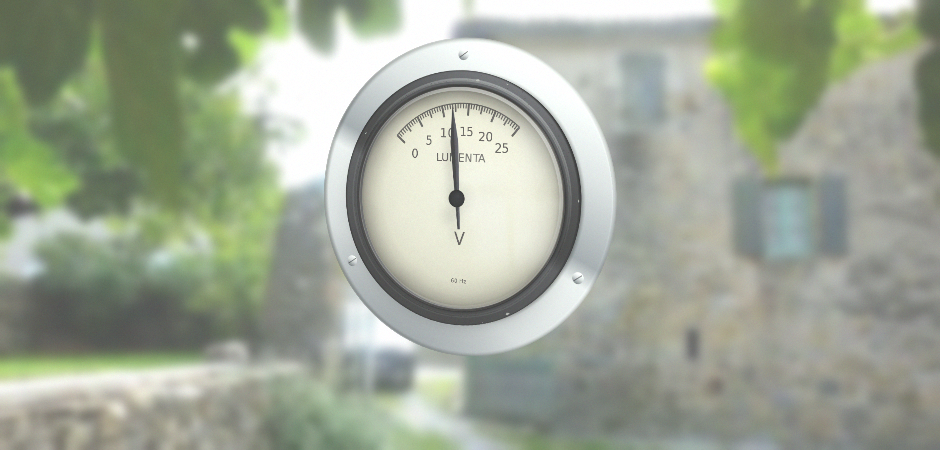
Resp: 12.5V
